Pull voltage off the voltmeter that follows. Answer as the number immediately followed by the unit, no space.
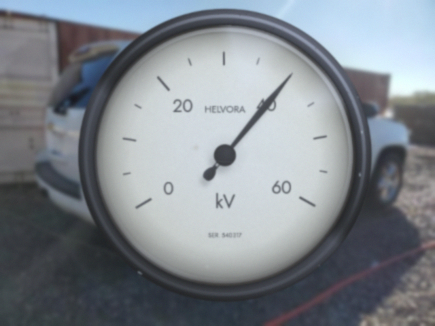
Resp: 40kV
